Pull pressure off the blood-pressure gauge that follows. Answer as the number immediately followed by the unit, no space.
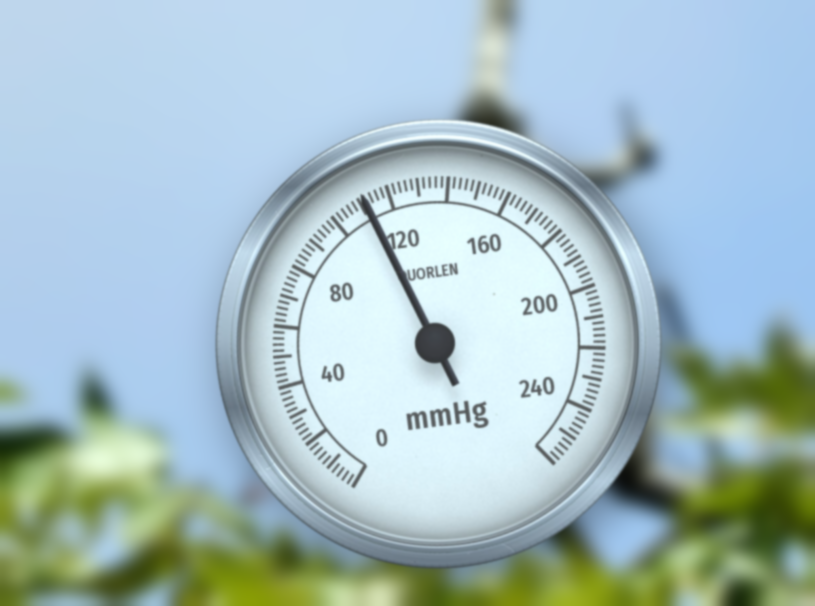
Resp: 112mmHg
